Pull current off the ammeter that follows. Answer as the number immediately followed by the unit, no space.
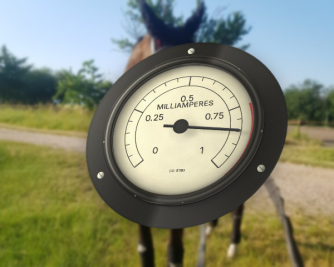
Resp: 0.85mA
